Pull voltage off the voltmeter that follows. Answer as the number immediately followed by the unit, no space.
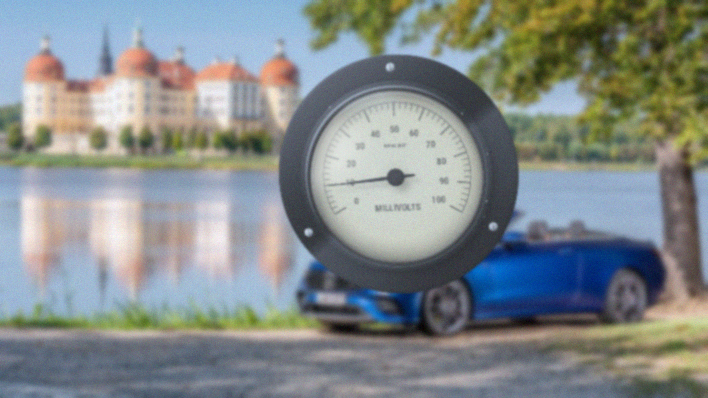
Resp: 10mV
